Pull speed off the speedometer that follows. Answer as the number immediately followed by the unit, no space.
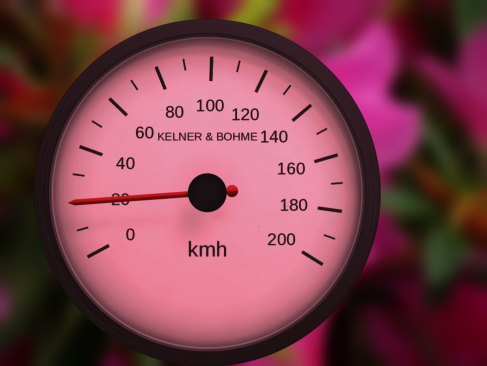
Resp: 20km/h
